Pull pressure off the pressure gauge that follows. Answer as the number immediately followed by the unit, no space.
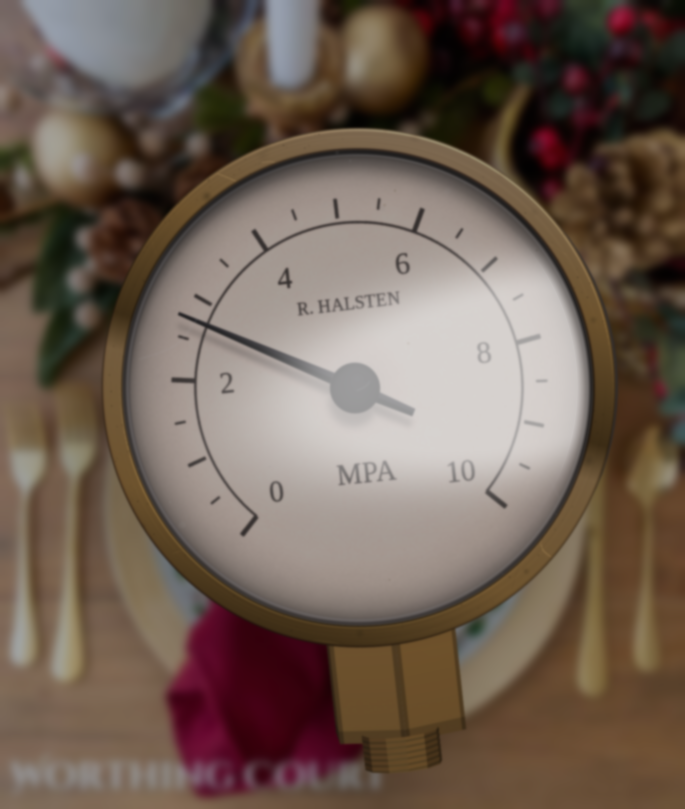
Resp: 2.75MPa
